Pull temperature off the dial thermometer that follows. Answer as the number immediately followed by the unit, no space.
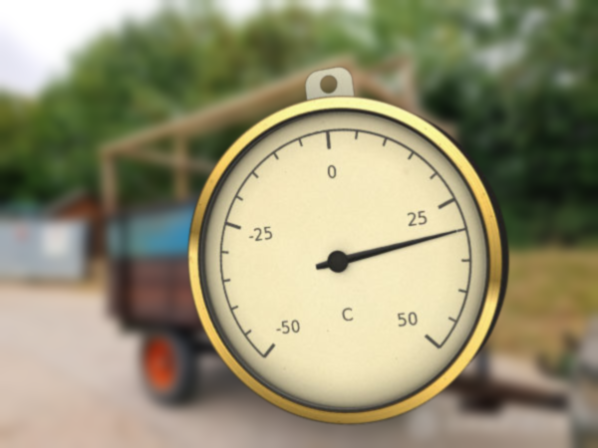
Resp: 30°C
